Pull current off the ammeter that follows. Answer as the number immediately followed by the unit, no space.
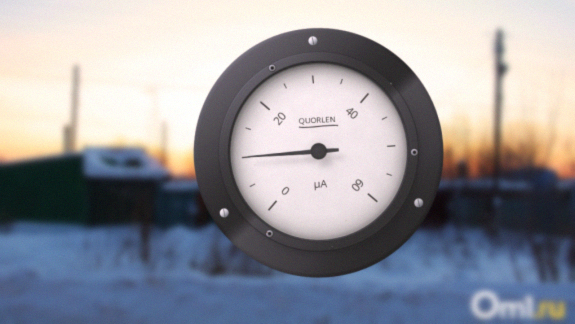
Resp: 10µA
